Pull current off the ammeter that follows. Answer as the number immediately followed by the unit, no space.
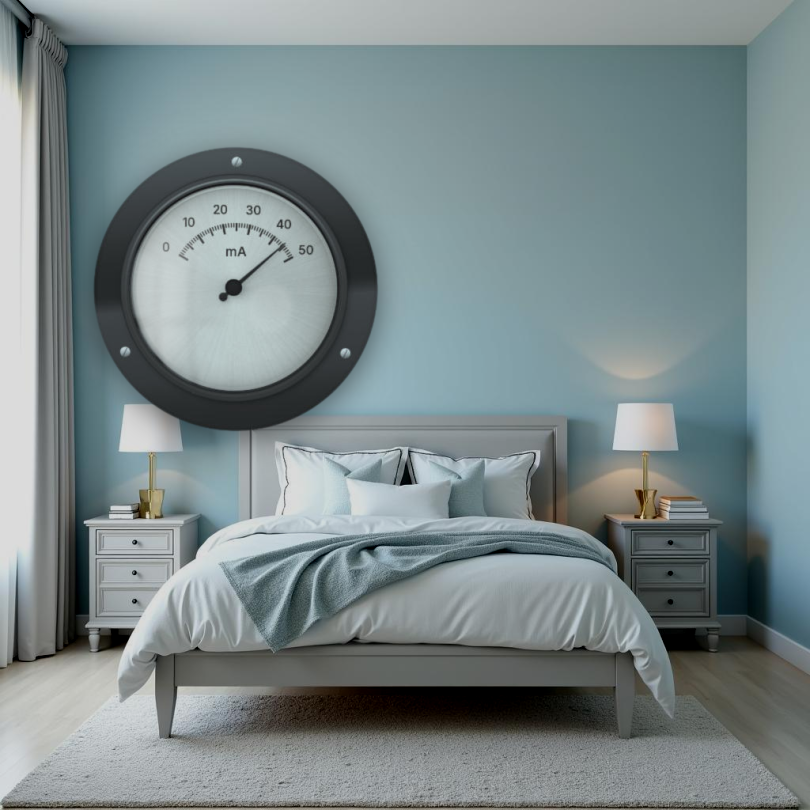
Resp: 45mA
